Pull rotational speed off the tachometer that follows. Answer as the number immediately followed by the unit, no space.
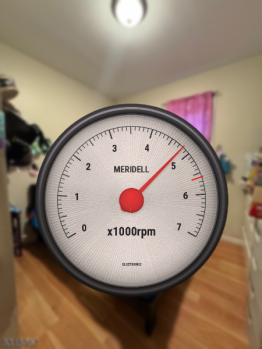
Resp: 4800rpm
